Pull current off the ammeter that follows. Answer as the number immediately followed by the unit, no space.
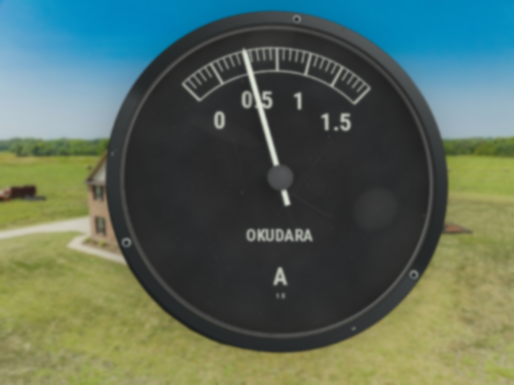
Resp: 0.5A
